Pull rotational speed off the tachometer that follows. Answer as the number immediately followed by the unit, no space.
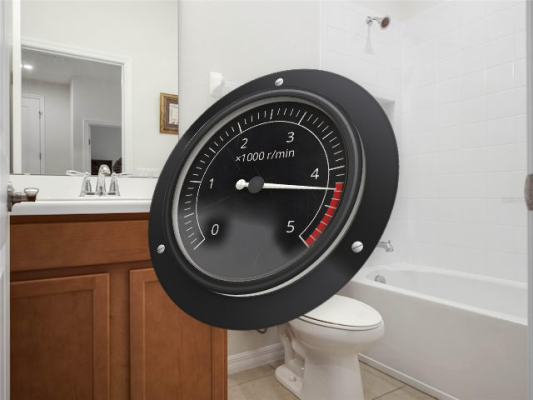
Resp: 4300rpm
